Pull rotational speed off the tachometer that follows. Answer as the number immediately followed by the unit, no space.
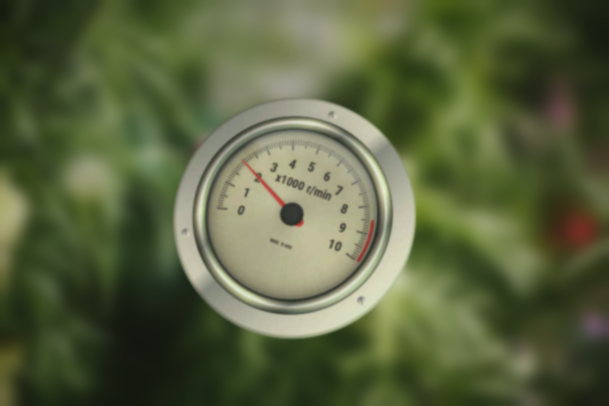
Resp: 2000rpm
